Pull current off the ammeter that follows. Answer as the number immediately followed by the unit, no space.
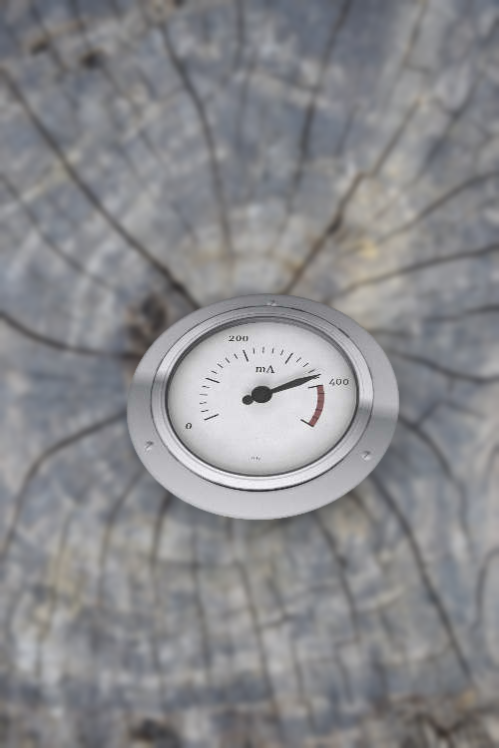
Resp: 380mA
